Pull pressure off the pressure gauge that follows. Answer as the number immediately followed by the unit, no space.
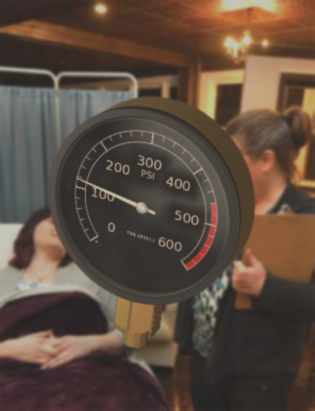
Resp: 120psi
